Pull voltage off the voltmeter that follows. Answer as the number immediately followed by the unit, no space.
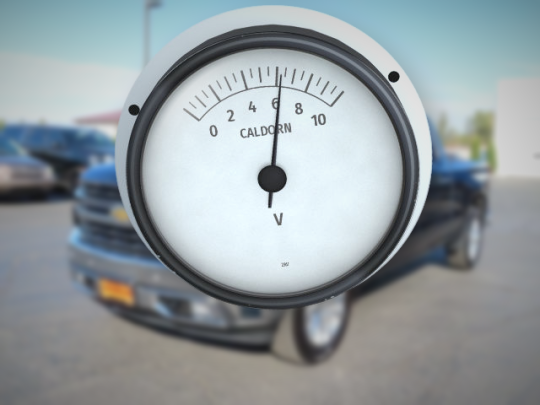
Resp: 6.25V
